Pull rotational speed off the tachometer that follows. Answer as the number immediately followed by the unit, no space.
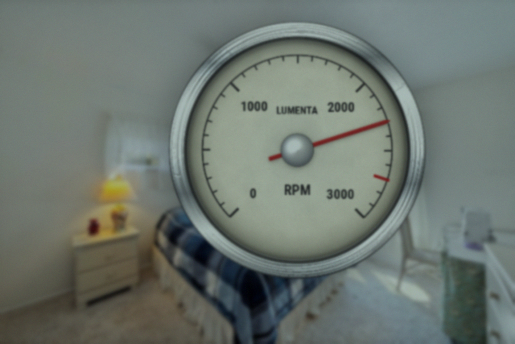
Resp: 2300rpm
